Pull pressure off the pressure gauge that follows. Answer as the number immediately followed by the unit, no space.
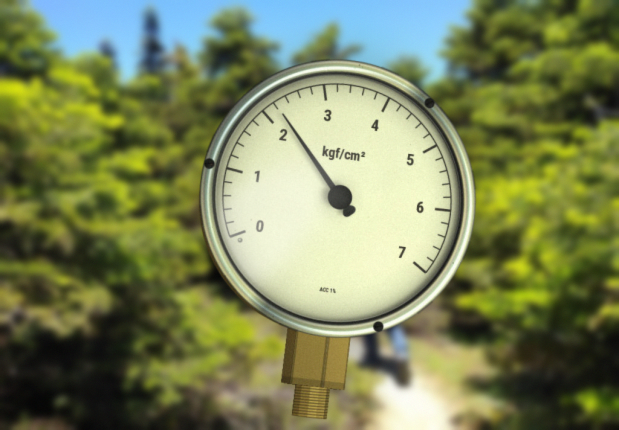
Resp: 2.2kg/cm²
